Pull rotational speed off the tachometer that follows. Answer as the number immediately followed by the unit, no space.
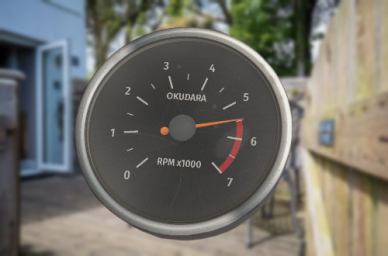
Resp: 5500rpm
